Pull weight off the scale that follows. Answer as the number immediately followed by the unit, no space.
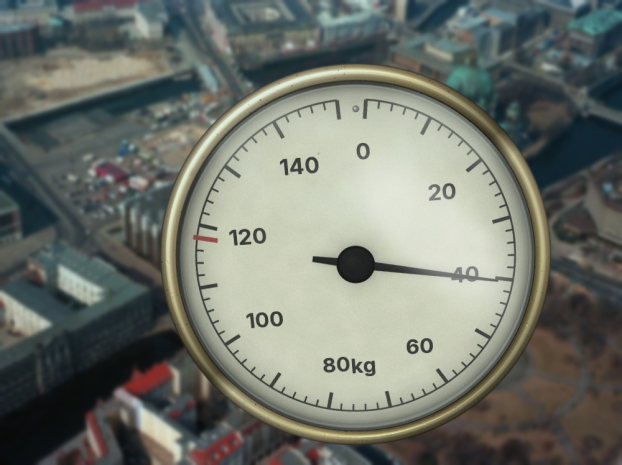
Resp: 40kg
